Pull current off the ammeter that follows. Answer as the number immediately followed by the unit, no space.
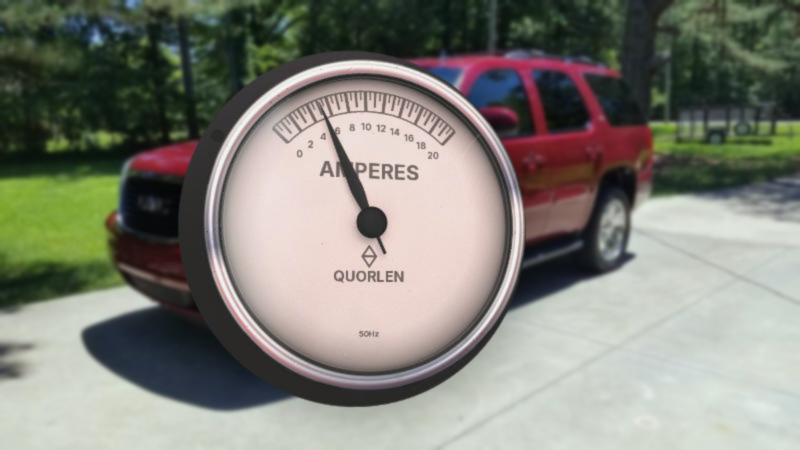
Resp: 5A
